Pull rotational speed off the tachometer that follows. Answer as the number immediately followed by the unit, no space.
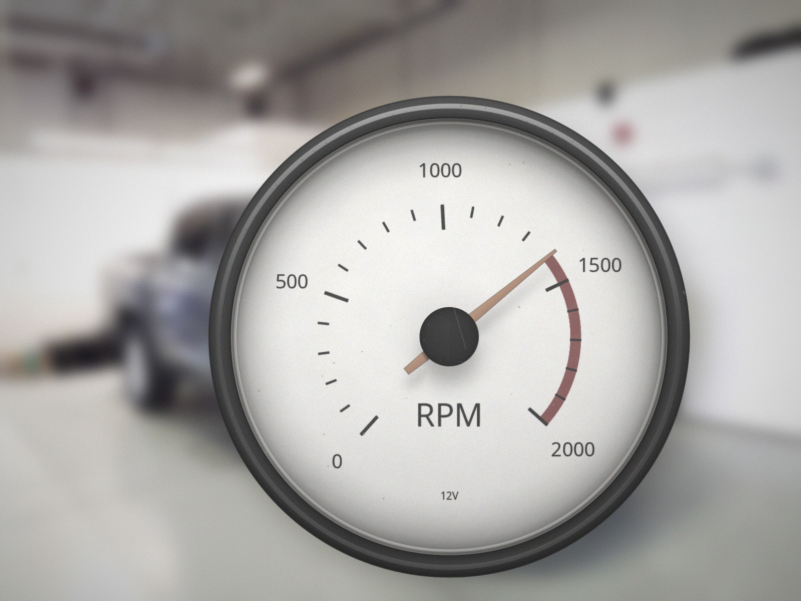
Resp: 1400rpm
